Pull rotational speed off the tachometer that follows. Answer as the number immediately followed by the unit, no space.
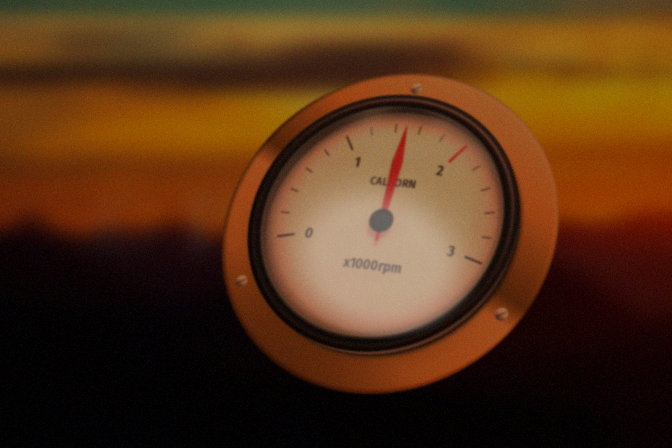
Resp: 1500rpm
